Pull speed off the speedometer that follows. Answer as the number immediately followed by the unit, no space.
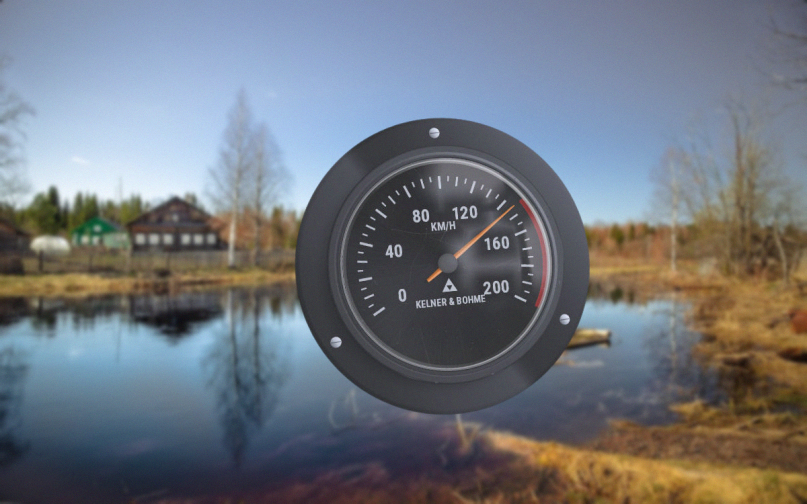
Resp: 145km/h
